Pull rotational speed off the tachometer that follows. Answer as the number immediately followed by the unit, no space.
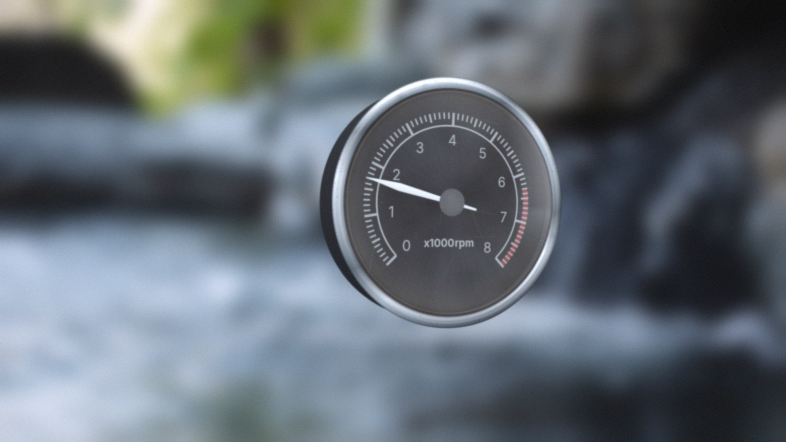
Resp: 1700rpm
